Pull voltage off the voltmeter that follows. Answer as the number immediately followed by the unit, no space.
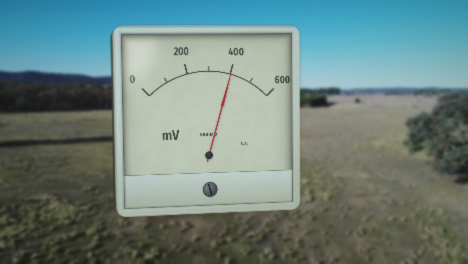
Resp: 400mV
